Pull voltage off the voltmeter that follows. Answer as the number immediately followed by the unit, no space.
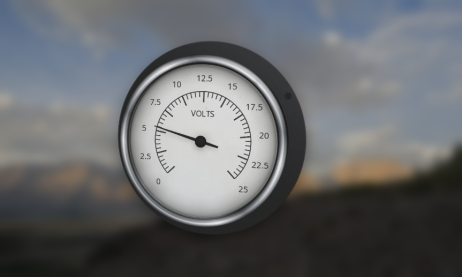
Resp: 5.5V
